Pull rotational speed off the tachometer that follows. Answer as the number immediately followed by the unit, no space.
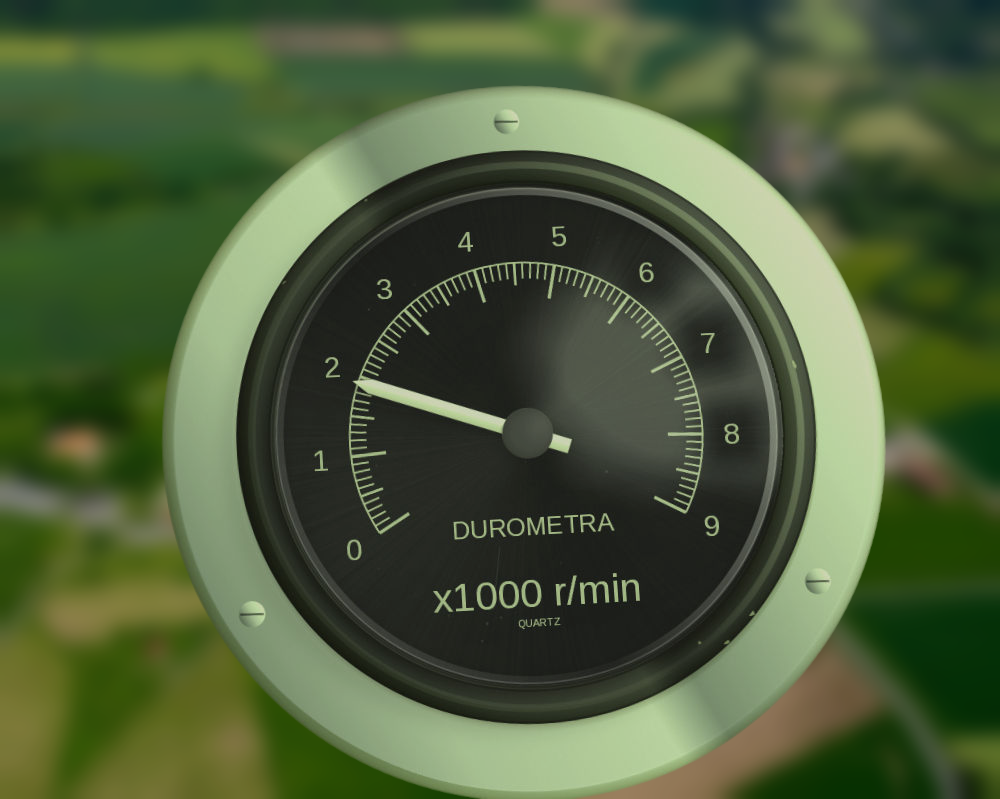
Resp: 1900rpm
